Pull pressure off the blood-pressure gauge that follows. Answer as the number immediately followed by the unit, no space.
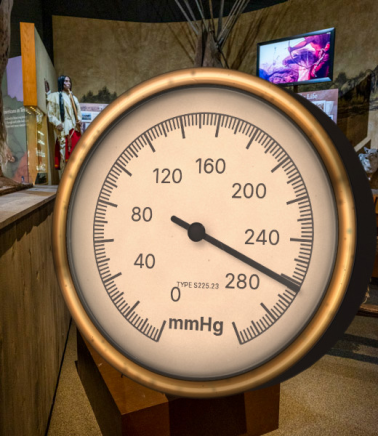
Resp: 262mmHg
